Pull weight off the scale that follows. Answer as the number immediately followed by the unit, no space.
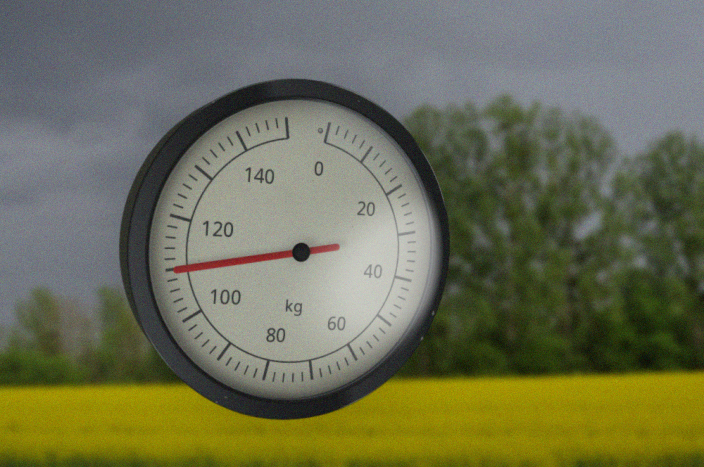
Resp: 110kg
